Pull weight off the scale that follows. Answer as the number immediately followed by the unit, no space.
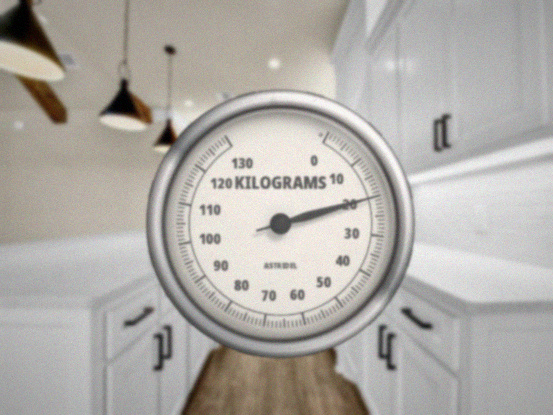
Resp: 20kg
